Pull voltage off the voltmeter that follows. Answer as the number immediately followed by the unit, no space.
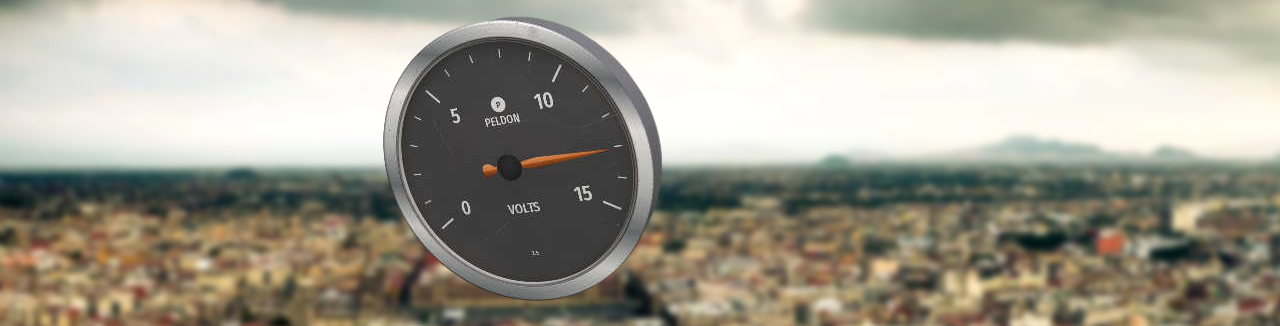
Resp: 13V
